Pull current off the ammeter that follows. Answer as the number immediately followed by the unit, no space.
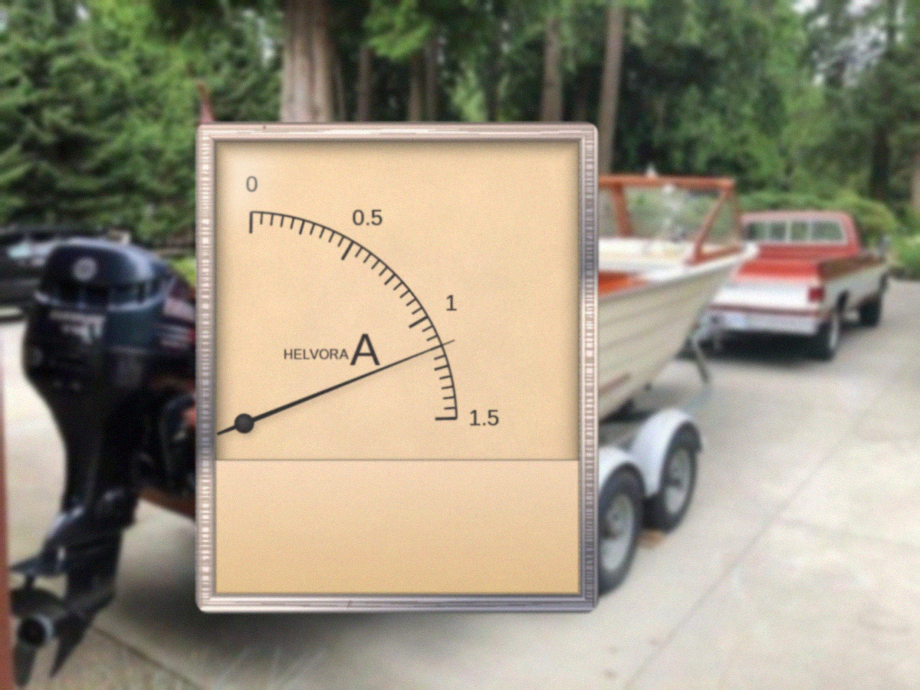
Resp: 1.15A
